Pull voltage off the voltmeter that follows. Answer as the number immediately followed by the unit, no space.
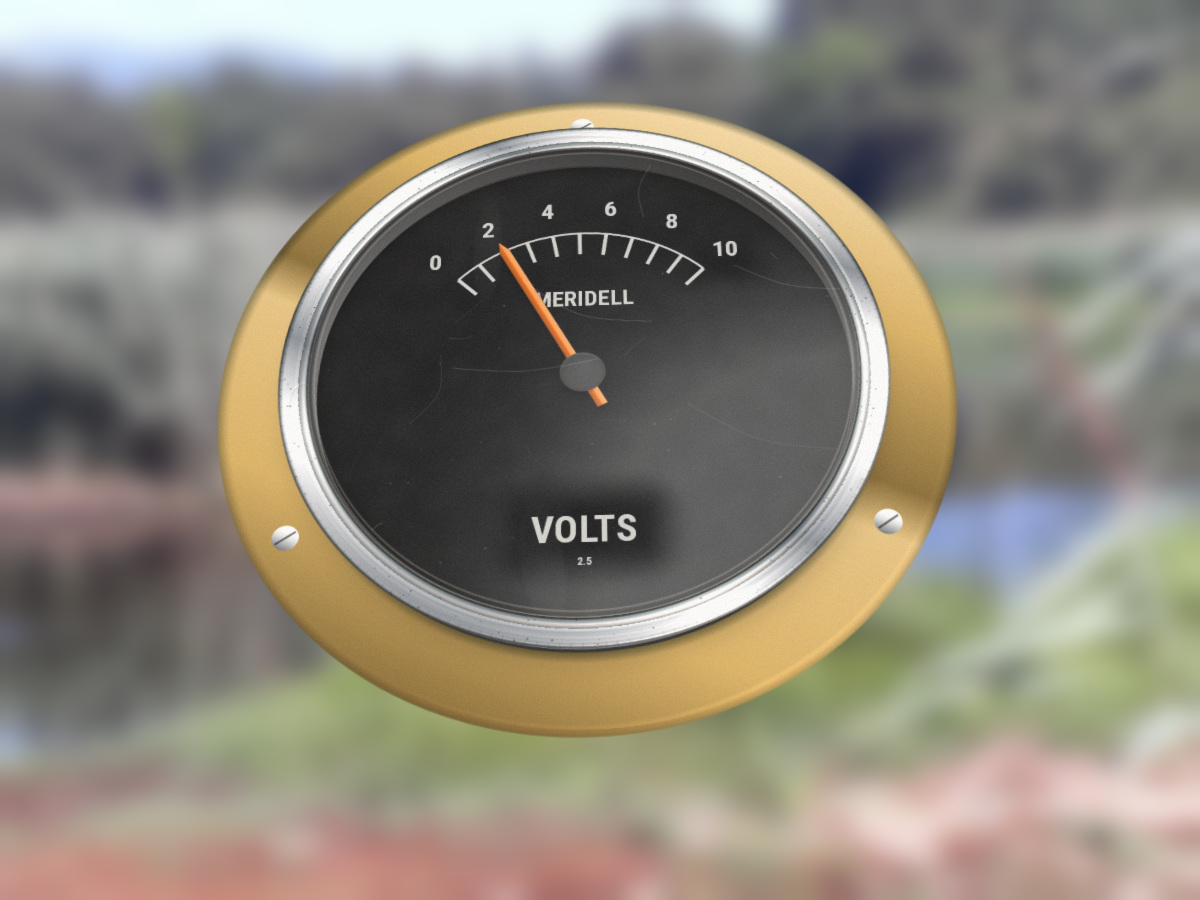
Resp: 2V
